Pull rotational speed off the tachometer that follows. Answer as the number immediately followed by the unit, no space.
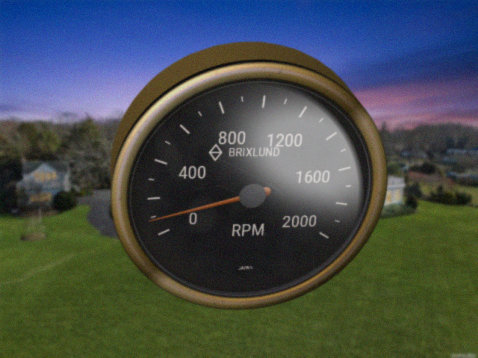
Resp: 100rpm
